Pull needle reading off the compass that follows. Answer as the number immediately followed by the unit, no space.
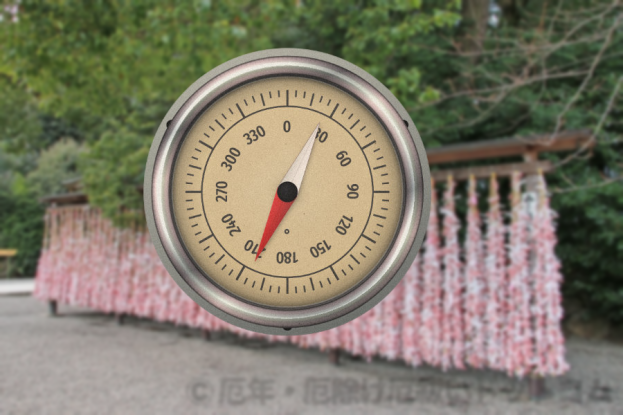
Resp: 205°
